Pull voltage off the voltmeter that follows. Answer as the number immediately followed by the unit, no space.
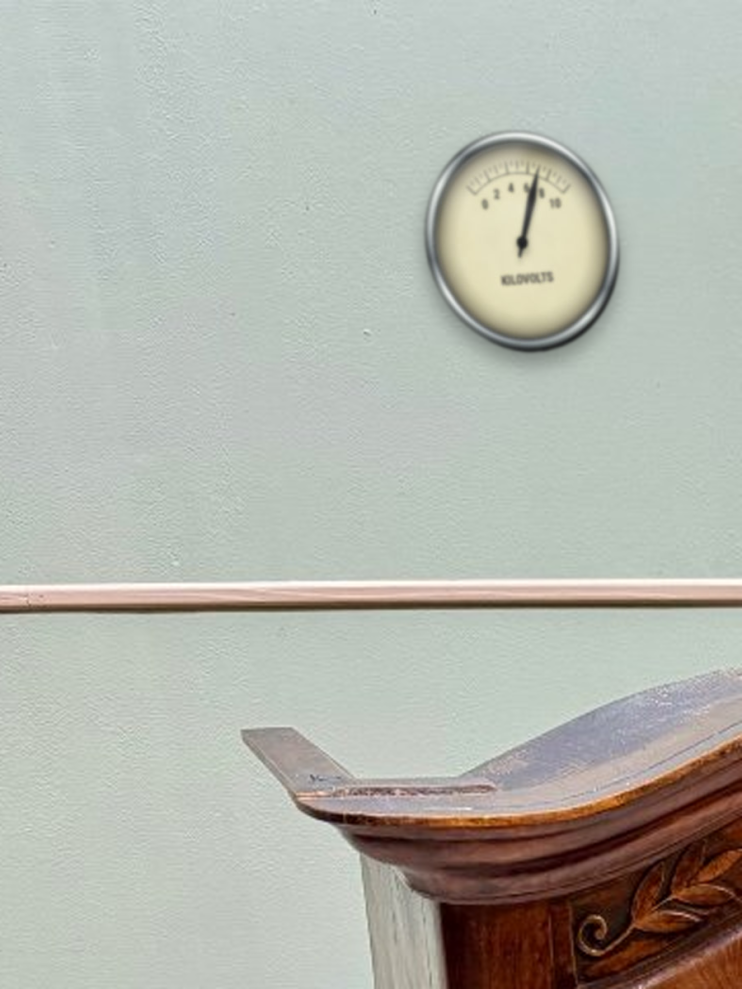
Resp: 7kV
